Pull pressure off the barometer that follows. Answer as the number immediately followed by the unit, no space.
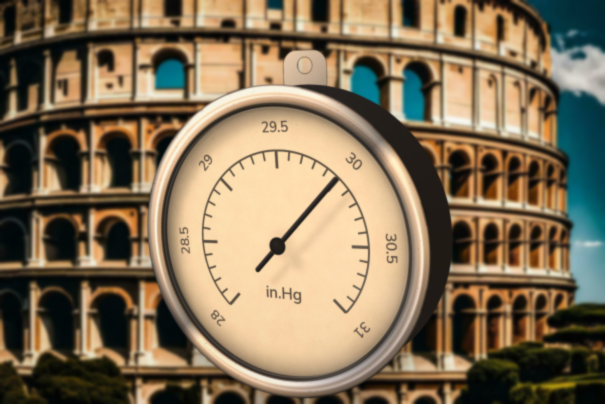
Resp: 30inHg
